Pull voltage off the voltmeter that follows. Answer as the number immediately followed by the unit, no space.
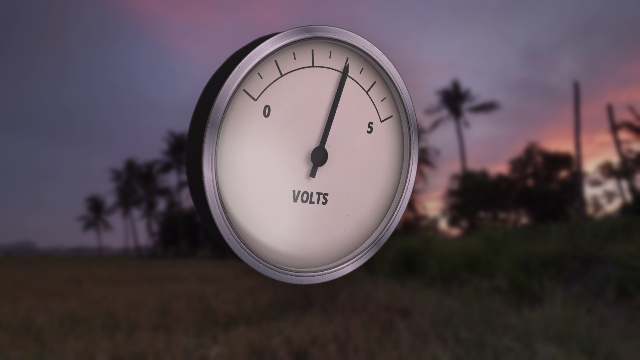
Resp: 3V
